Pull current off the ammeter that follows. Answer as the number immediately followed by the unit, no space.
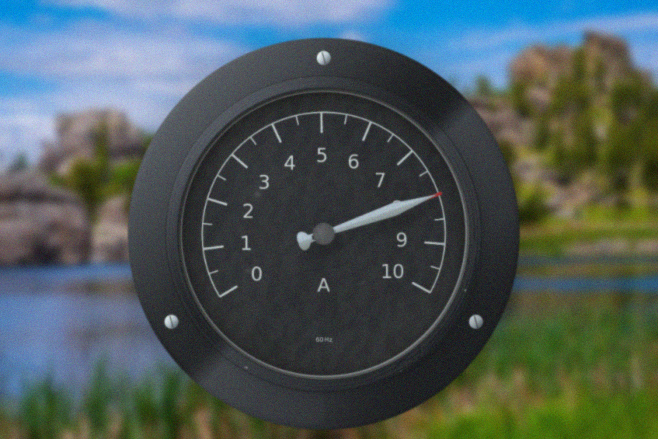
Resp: 8A
